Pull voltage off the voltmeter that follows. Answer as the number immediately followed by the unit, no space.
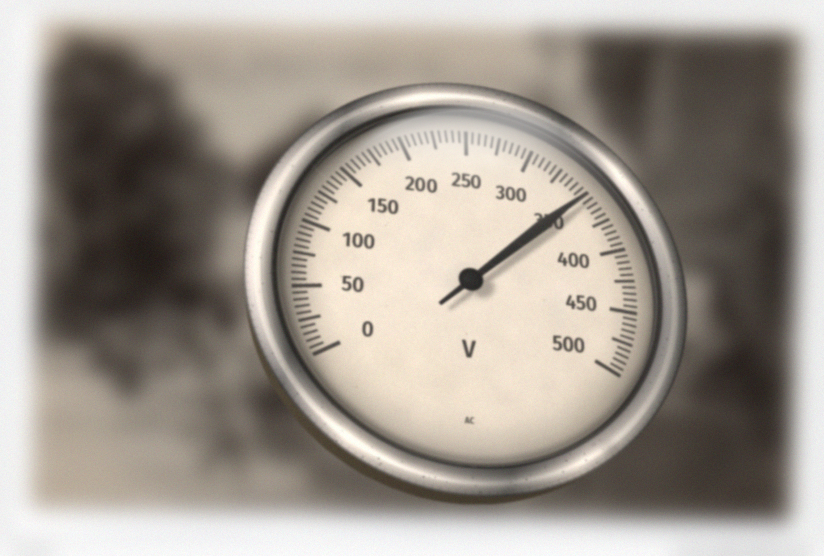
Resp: 350V
